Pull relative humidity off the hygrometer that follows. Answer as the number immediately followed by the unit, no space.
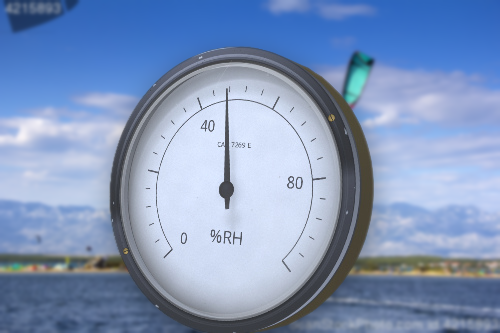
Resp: 48%
